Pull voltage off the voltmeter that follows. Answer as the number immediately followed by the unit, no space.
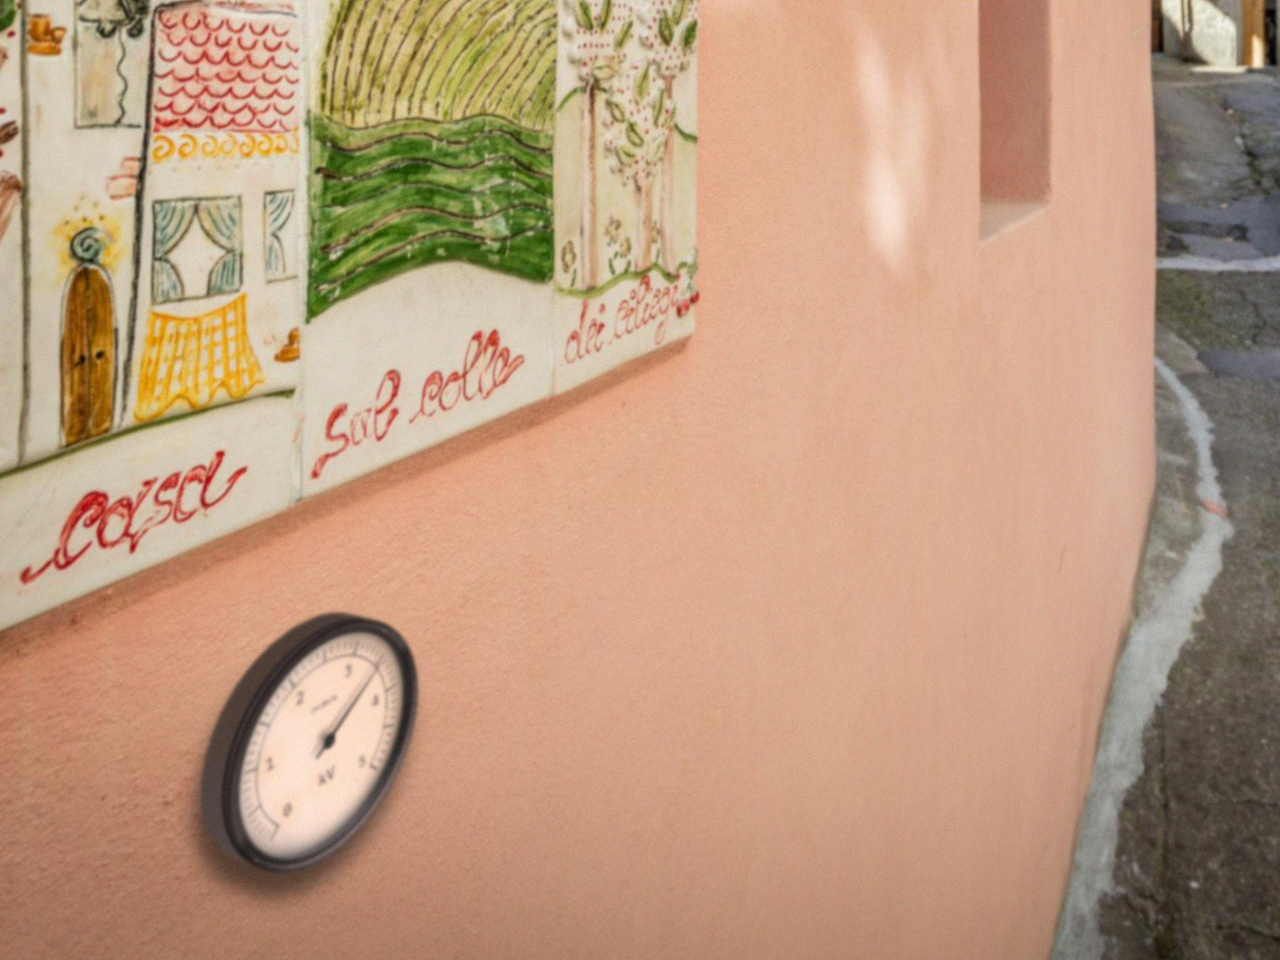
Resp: 3.5kV
